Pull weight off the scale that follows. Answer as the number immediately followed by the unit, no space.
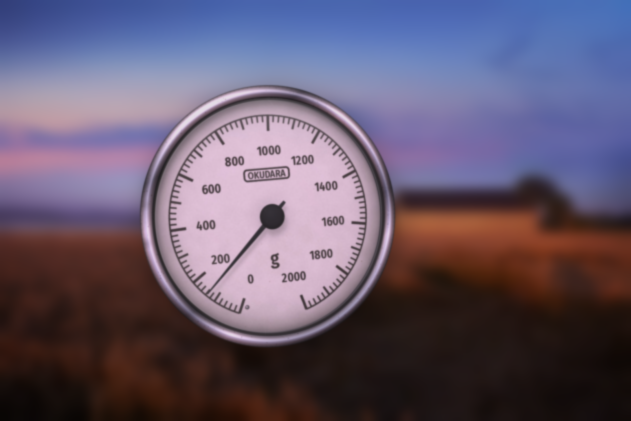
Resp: 140g
